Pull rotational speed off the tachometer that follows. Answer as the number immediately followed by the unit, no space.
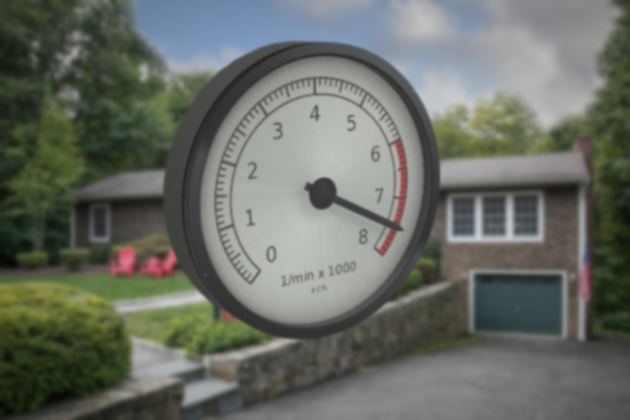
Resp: 7500rpm
